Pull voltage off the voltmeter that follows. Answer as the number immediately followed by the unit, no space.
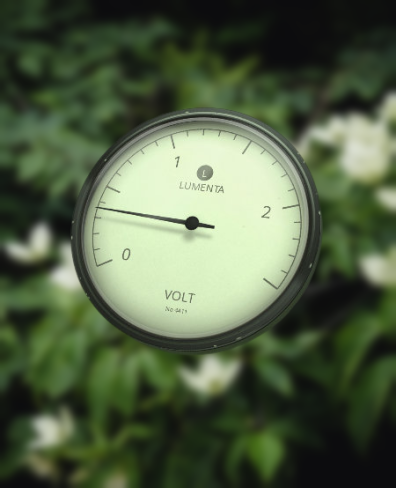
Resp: 0.35V
